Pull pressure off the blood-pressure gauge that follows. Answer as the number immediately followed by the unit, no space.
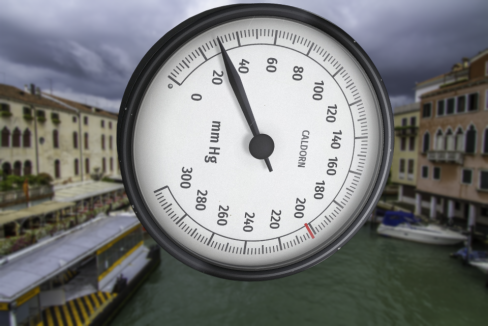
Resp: 30mmHg
